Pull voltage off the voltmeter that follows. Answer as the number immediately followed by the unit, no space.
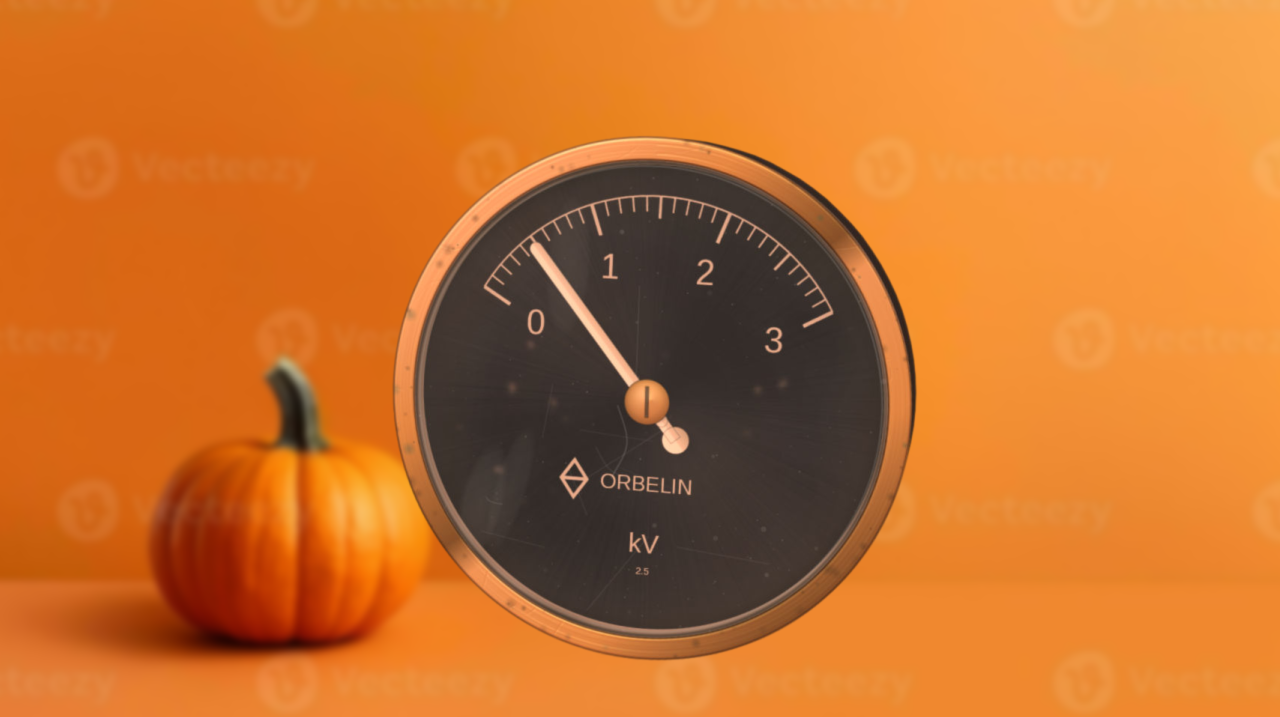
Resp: 0.5kV
